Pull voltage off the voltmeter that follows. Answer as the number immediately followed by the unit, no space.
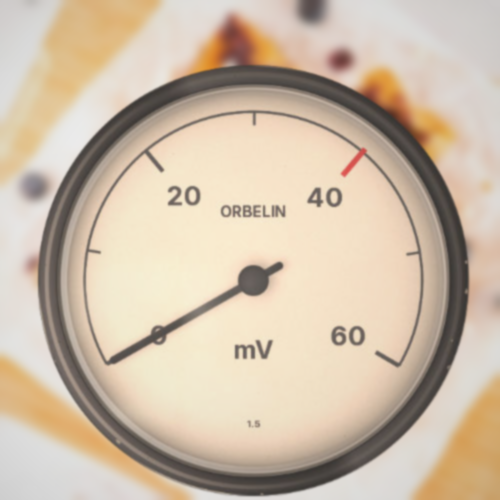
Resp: 0mV
